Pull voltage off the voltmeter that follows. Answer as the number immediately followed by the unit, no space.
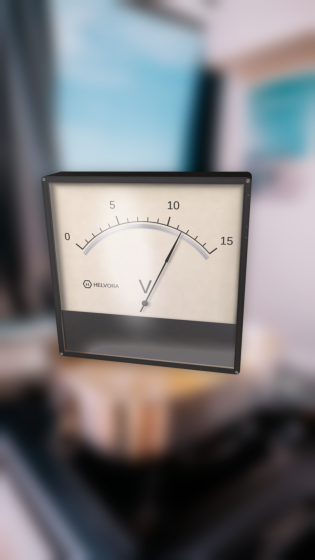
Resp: 11.5V
